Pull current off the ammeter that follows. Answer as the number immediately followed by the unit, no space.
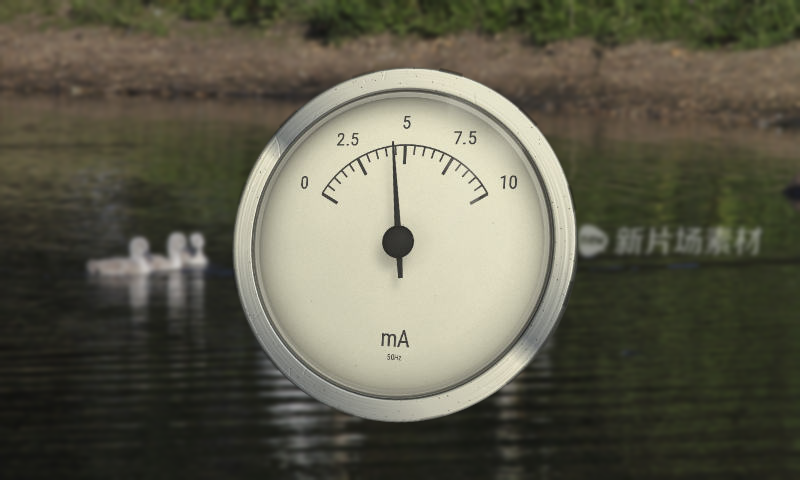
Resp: 4.5mA
